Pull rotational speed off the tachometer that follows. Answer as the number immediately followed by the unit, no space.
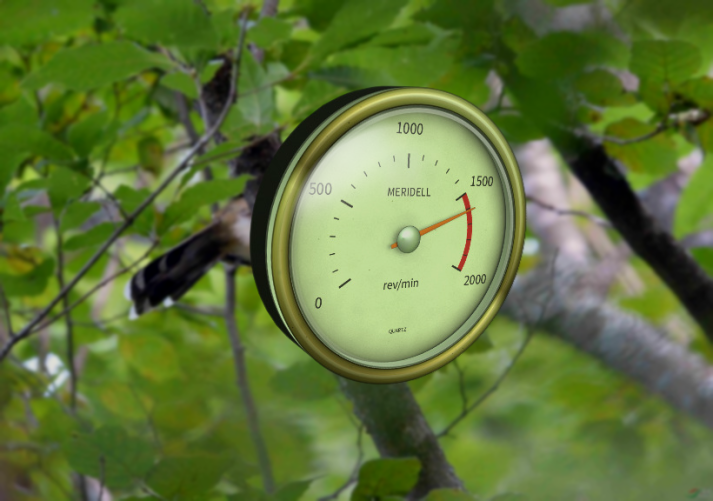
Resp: 1600rpm
